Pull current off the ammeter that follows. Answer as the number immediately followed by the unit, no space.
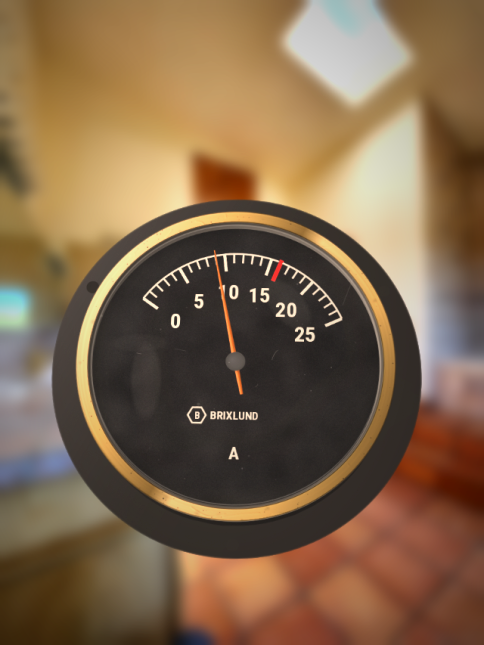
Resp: 9A
